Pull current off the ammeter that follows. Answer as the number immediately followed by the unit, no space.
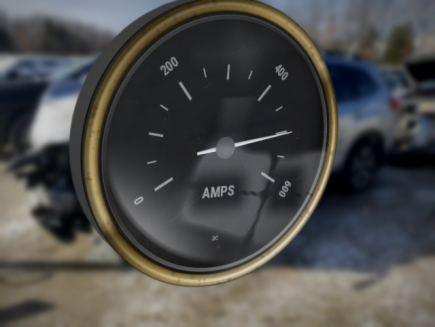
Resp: 500A
